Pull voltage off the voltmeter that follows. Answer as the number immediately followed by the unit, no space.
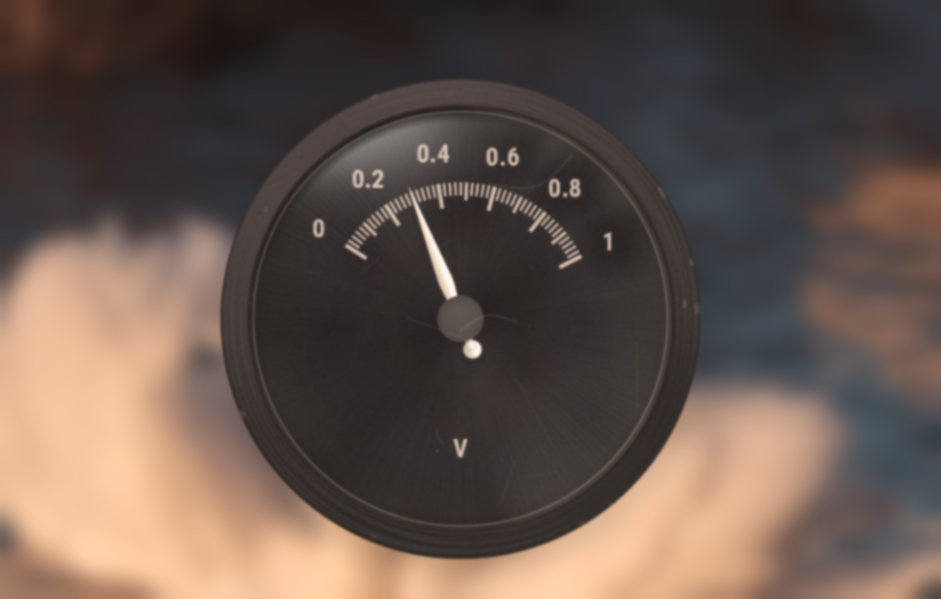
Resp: 0.3V
